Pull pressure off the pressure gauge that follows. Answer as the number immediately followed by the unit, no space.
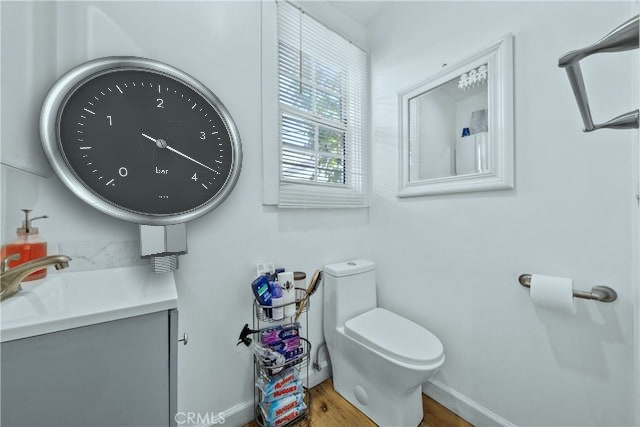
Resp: 3.7bar
